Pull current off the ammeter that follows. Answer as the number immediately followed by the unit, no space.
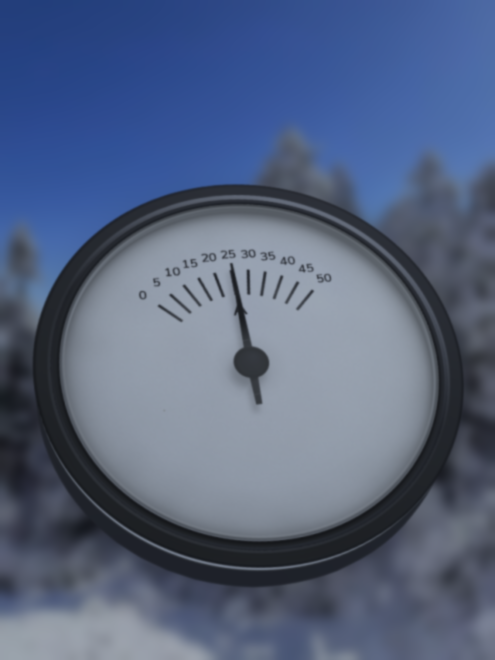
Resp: 25A
